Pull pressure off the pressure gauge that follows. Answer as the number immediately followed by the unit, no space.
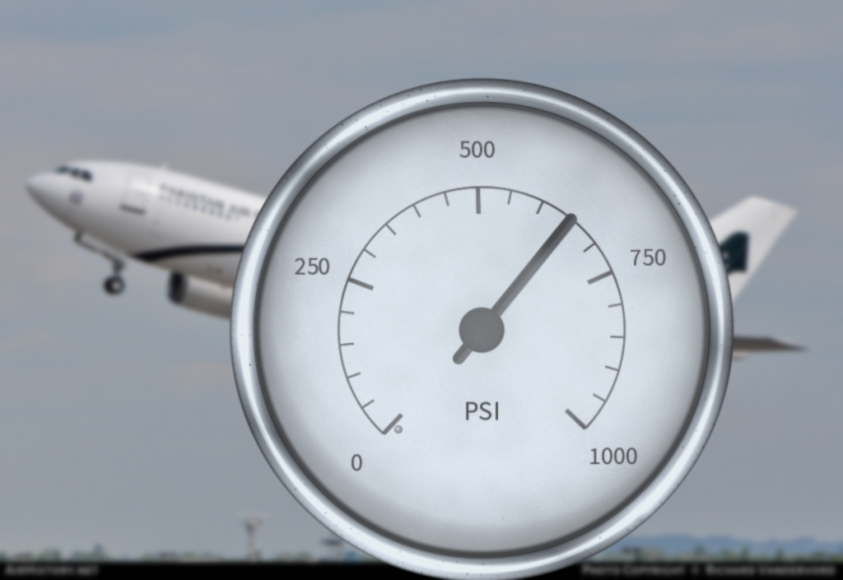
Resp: 650psi
